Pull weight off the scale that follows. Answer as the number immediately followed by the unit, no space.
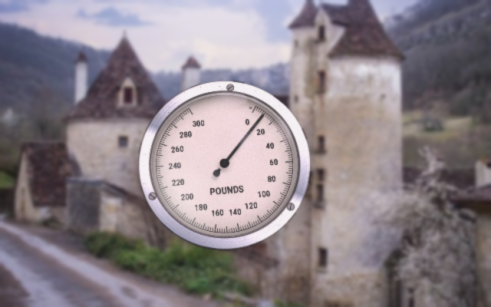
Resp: 10lb
